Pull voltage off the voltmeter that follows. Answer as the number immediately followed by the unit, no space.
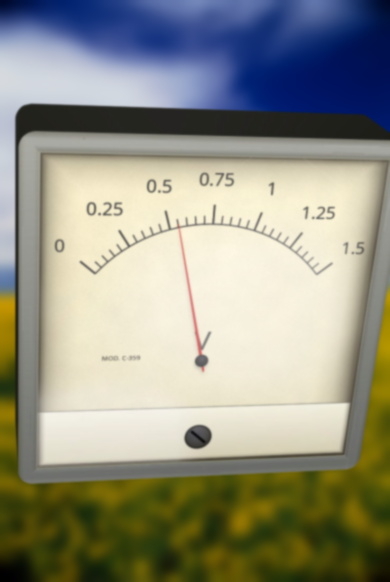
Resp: 0.55V
